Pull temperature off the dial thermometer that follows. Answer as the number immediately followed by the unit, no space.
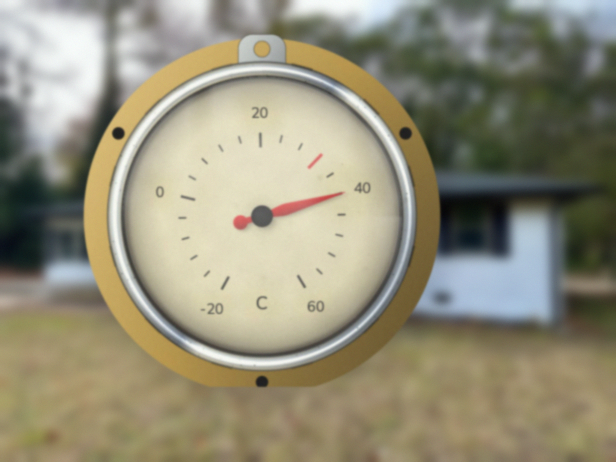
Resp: 40°C
